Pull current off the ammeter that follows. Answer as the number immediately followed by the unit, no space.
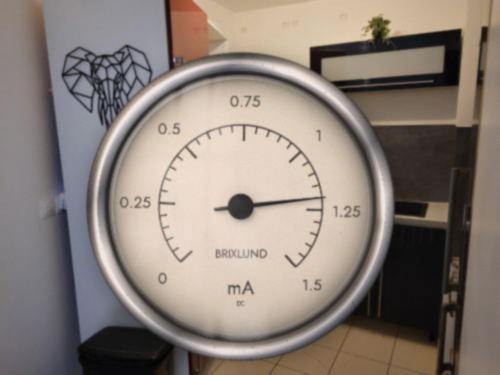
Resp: 1.2mA
